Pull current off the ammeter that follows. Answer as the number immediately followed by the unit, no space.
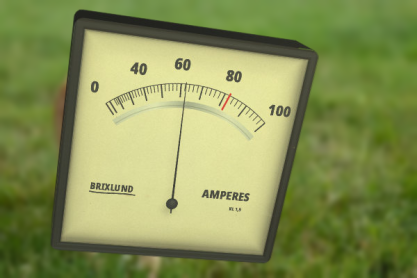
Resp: 62A
